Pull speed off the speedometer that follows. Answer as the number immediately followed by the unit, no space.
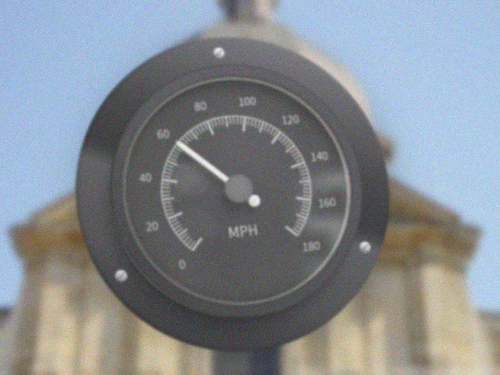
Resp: 60mph
